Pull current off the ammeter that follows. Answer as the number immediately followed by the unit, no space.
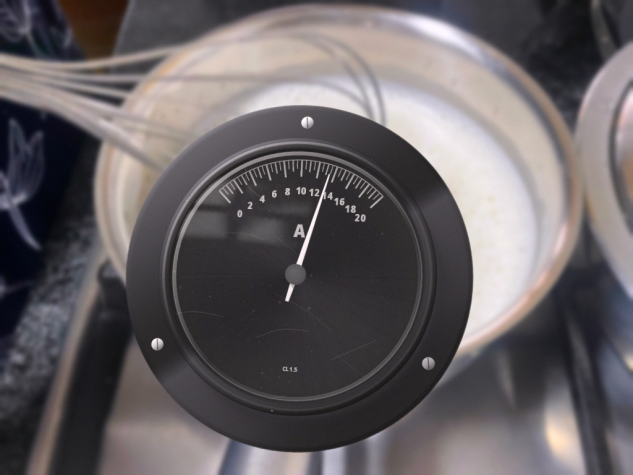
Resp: 13.5A
